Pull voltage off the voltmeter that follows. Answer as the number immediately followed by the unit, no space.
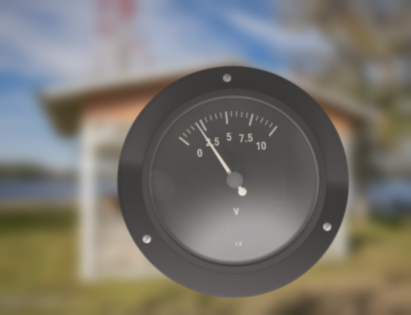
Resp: 2V
